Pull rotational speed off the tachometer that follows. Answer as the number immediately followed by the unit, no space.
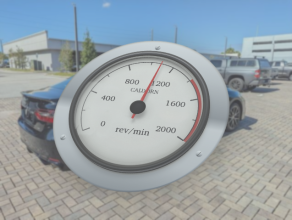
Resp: 1100rpm
